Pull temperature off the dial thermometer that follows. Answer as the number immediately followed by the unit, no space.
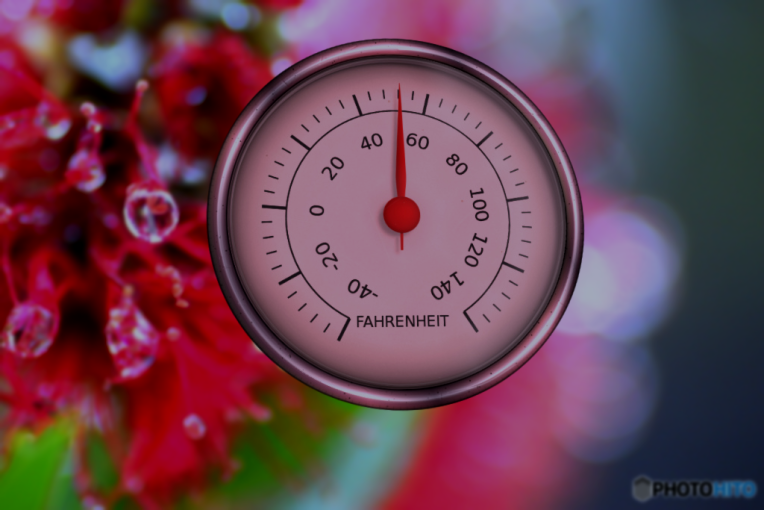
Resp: 52°F
